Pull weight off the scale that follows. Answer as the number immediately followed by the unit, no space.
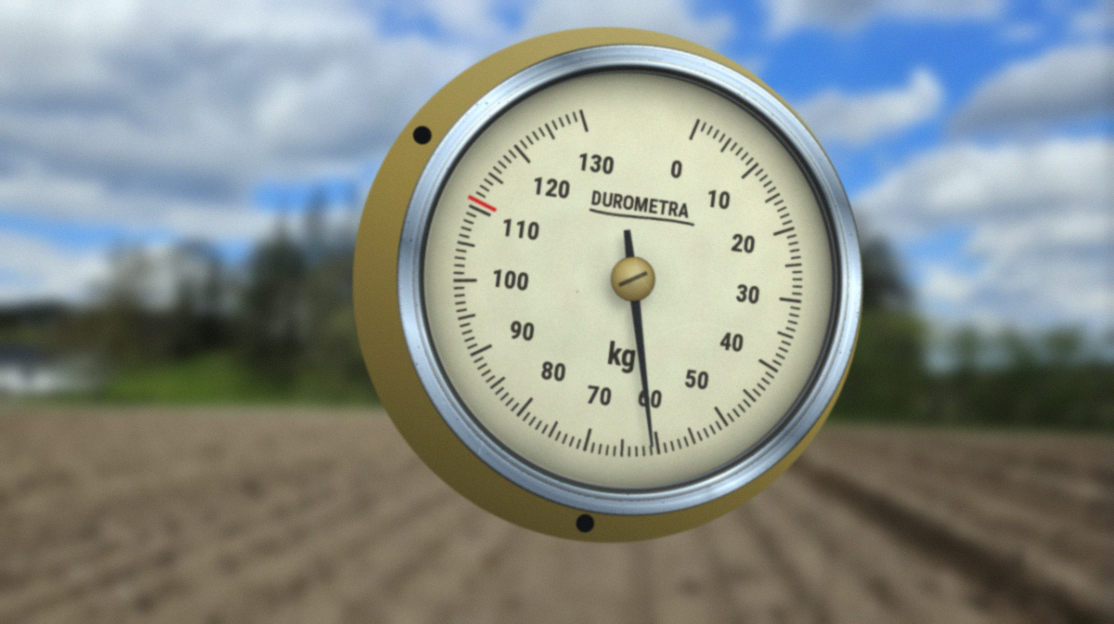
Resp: 61kg
